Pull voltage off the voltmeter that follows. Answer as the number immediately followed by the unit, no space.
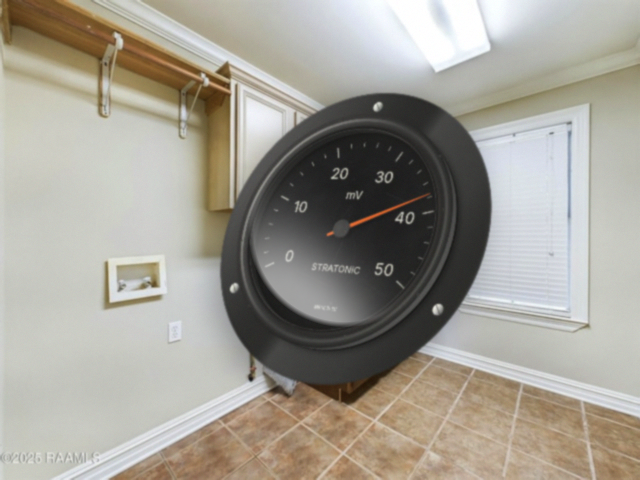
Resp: 38mV
